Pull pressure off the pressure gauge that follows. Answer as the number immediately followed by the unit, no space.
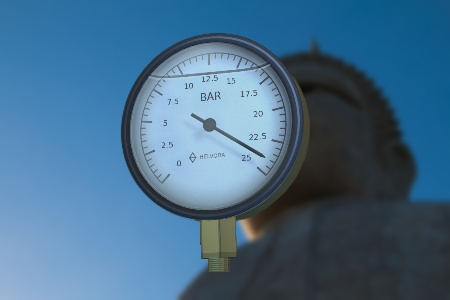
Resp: 24bar
